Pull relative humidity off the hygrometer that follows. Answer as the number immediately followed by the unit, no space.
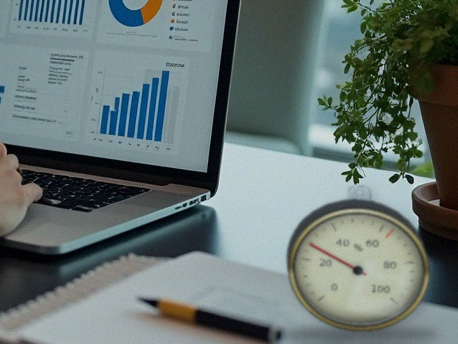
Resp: 28%
